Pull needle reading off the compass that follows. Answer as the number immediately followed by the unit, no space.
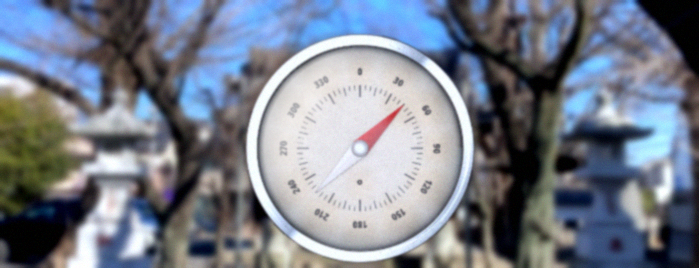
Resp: 45°
